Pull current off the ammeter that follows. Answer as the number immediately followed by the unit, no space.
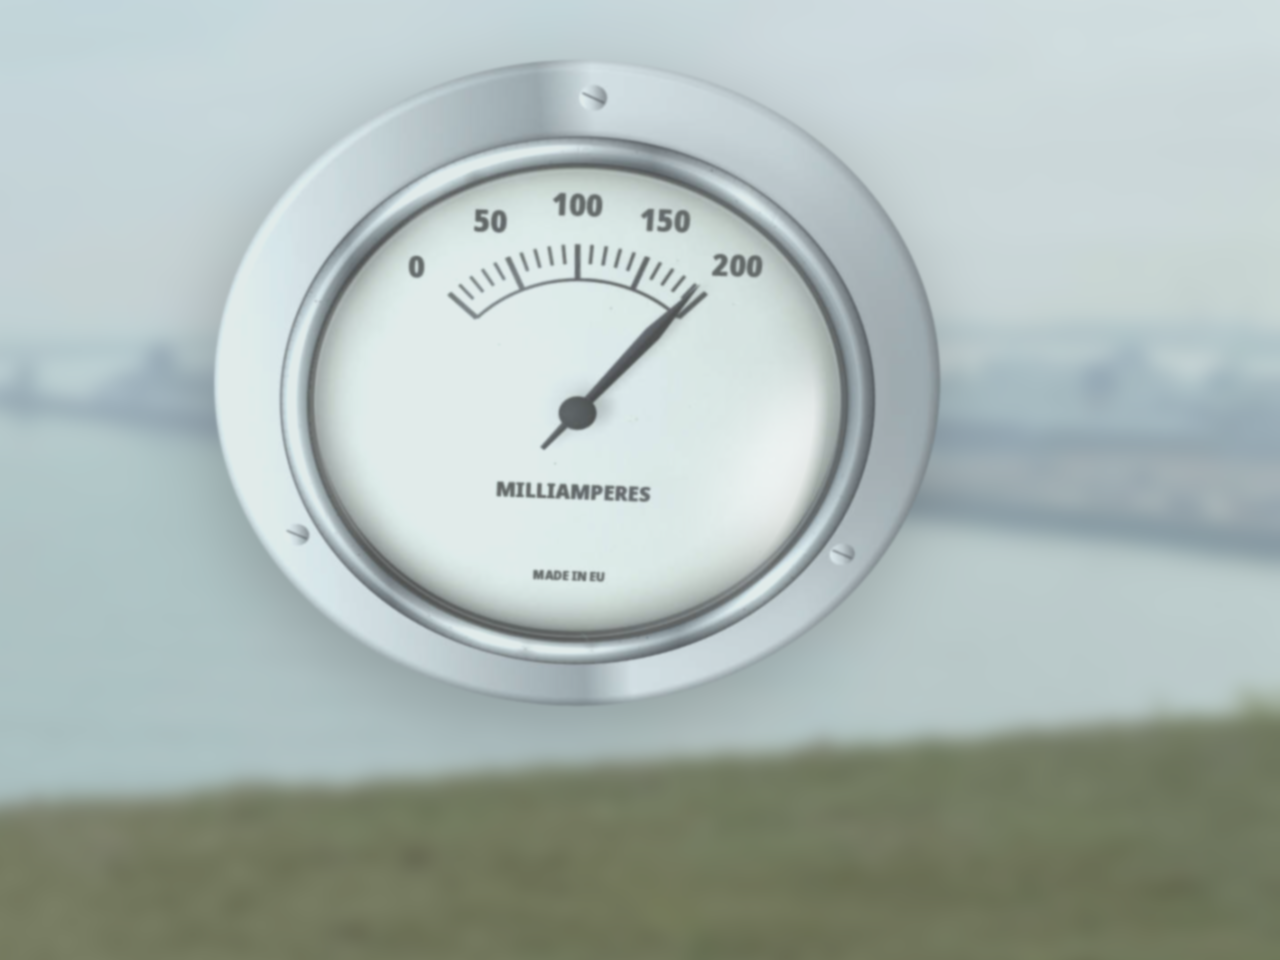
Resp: 190mA
